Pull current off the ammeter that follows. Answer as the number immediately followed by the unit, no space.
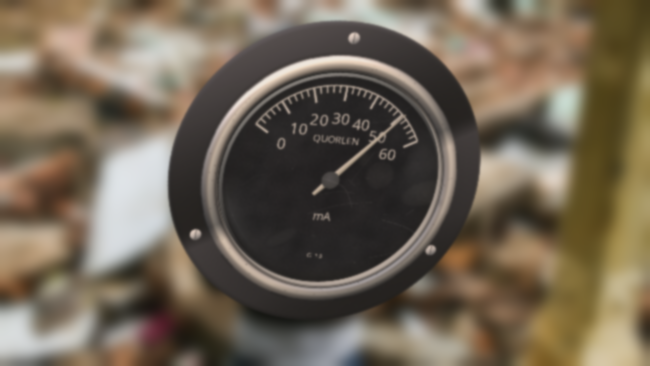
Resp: 50mA
